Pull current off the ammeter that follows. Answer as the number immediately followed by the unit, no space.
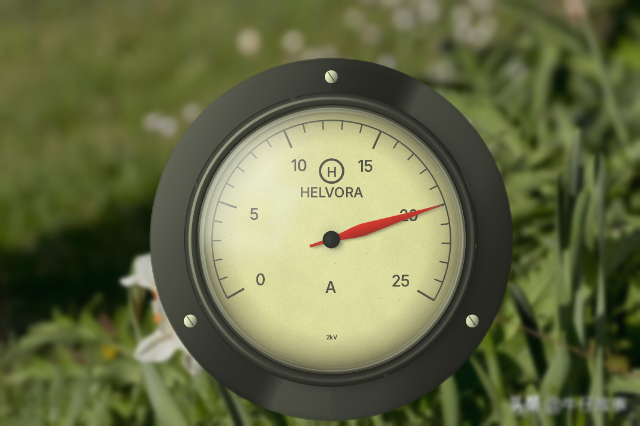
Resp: 20A
